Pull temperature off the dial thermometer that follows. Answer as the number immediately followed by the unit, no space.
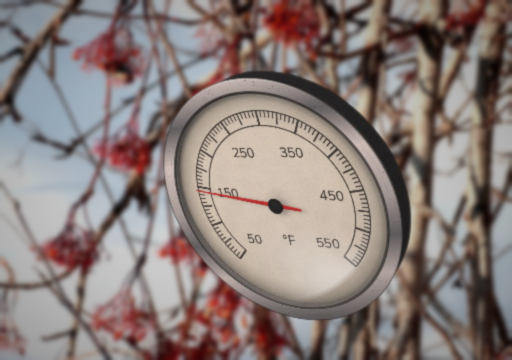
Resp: 150°F
